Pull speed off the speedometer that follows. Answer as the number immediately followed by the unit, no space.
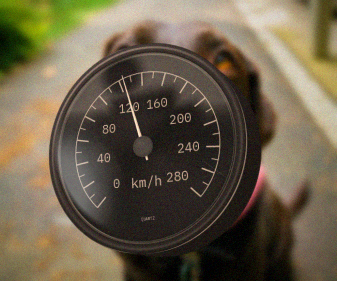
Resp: 125km/h
